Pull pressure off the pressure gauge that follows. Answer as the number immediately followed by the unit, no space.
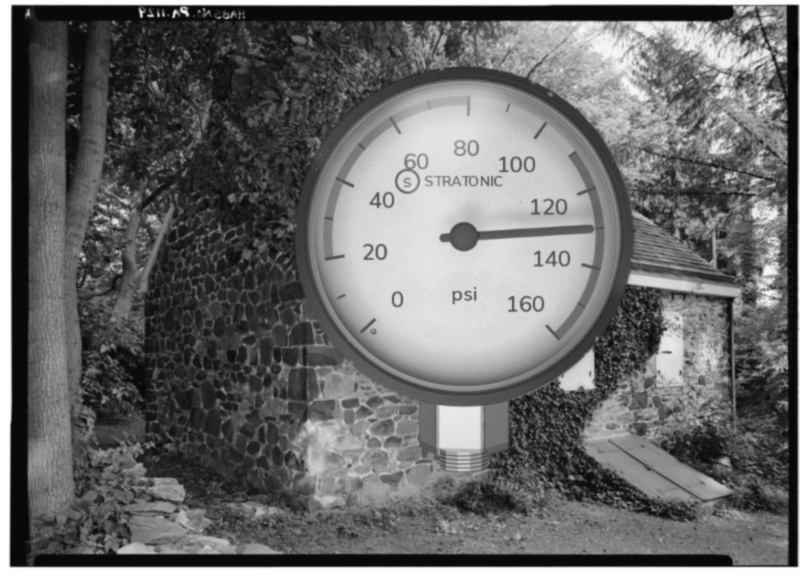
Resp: 130psi
